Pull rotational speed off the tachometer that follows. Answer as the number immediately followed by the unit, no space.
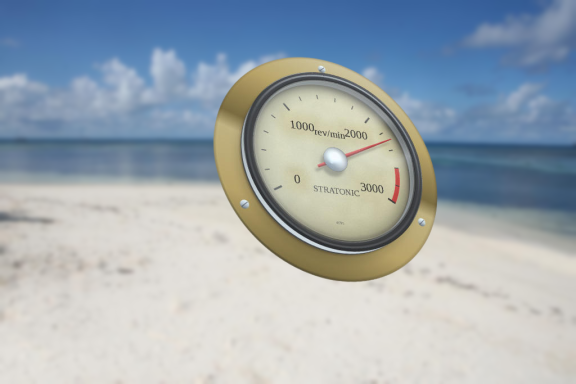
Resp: 2300rpm
